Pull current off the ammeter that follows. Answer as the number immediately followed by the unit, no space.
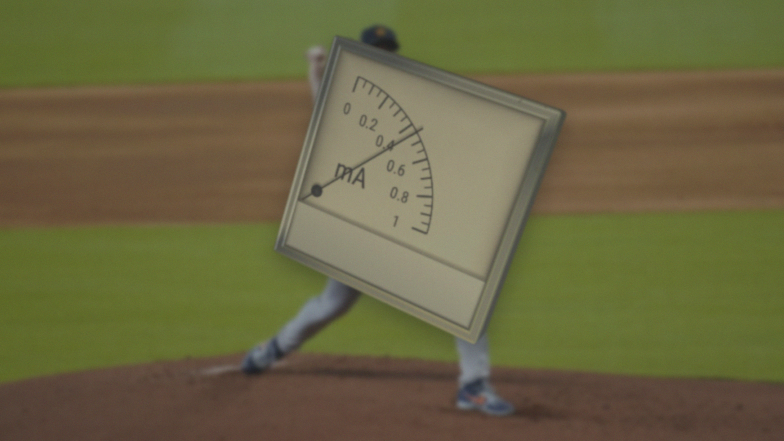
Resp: 0.45mA
